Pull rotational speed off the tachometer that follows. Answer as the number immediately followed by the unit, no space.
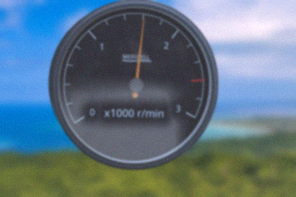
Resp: 1600rpm
